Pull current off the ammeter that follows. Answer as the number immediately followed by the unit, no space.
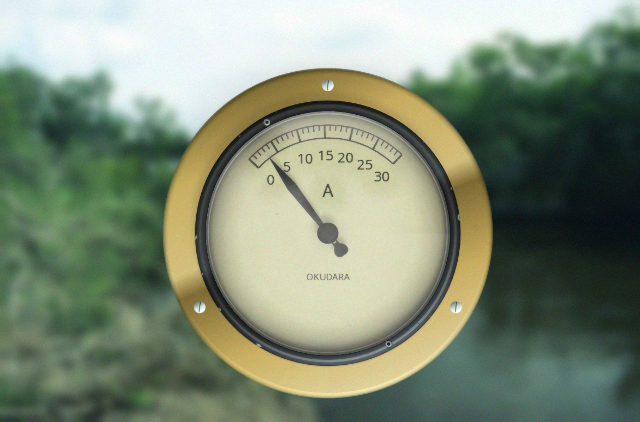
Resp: 3A
